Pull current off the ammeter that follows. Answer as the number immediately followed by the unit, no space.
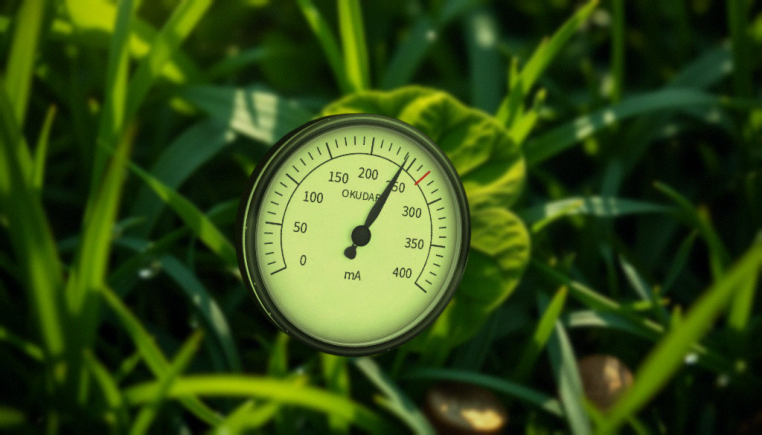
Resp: 240mA
